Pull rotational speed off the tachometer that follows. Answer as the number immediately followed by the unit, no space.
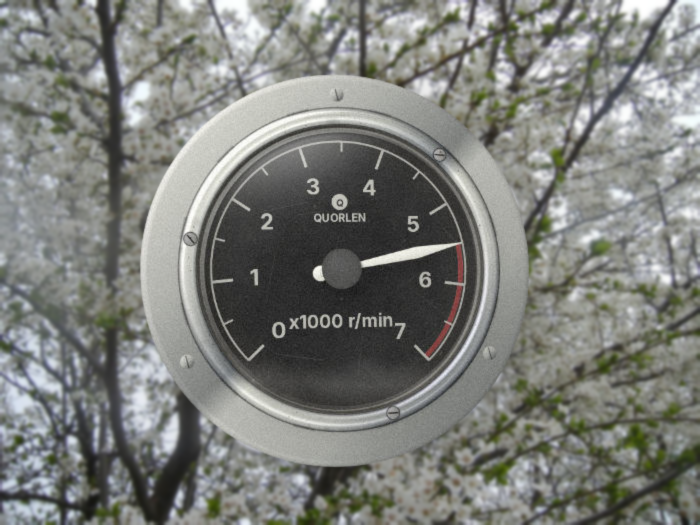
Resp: 5500rpm
